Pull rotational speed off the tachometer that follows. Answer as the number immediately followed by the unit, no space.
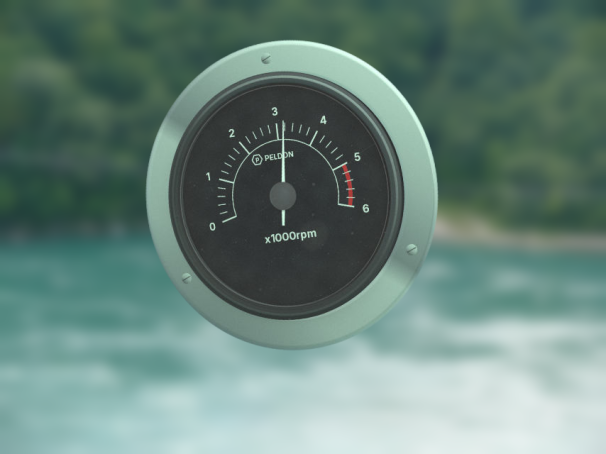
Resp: 3200rpm
